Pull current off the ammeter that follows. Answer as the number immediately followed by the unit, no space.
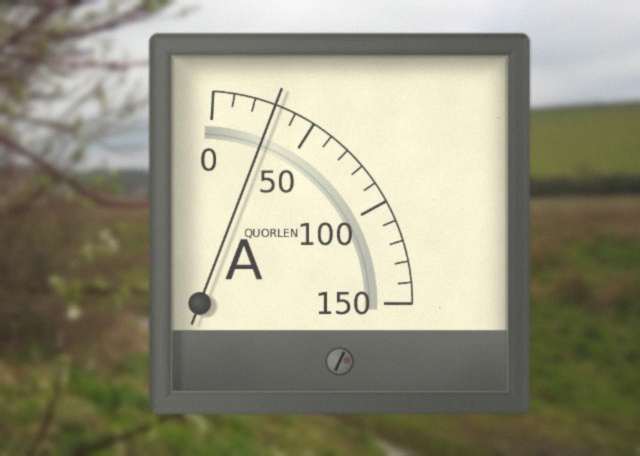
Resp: 30A
